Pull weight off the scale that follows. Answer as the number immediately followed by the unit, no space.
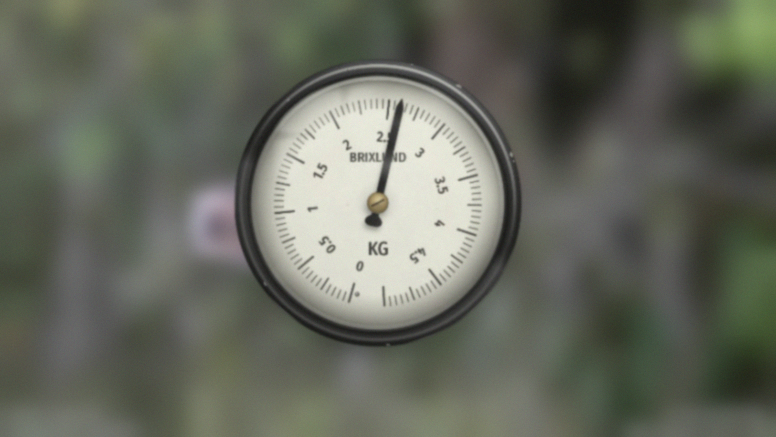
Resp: 2.6kg
